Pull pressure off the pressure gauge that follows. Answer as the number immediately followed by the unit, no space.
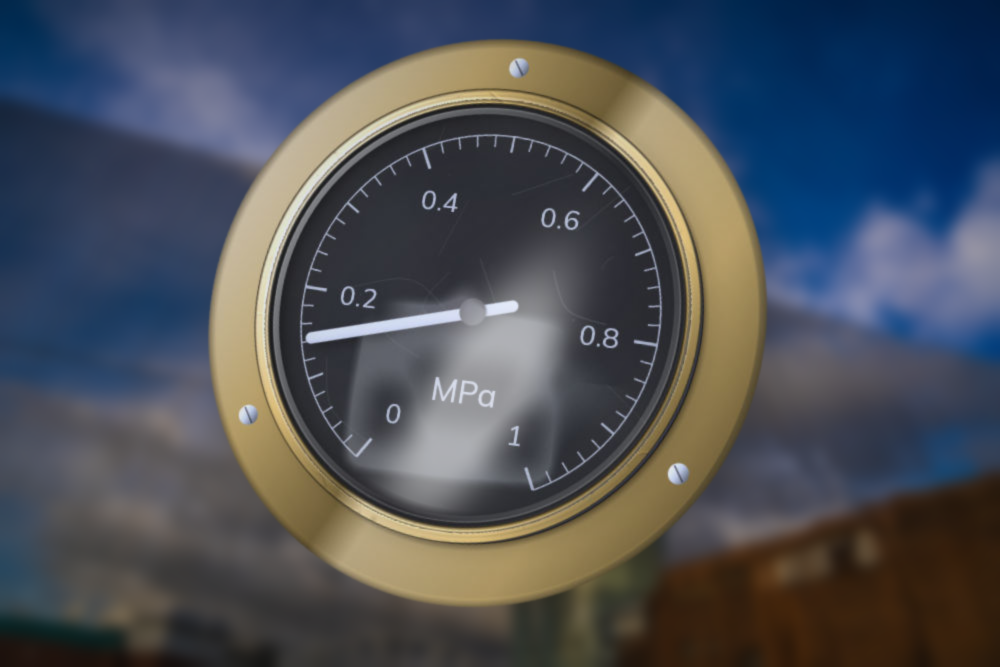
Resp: 0.14MPa
